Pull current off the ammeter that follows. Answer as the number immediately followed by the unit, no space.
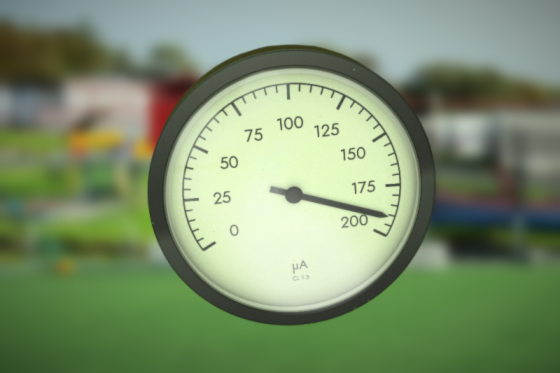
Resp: 190µA
